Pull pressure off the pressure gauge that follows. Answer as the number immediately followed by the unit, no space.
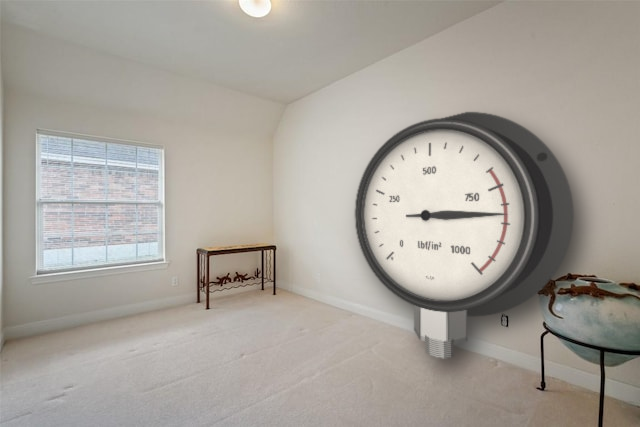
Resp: 825psi
